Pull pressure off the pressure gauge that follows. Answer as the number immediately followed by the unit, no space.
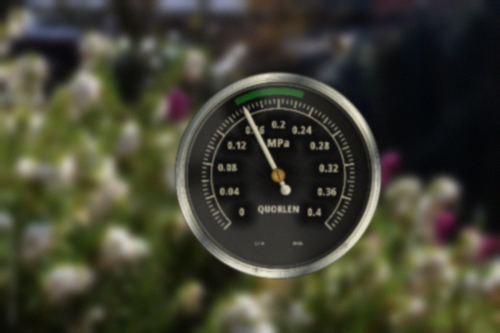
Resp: 0.16MPa
